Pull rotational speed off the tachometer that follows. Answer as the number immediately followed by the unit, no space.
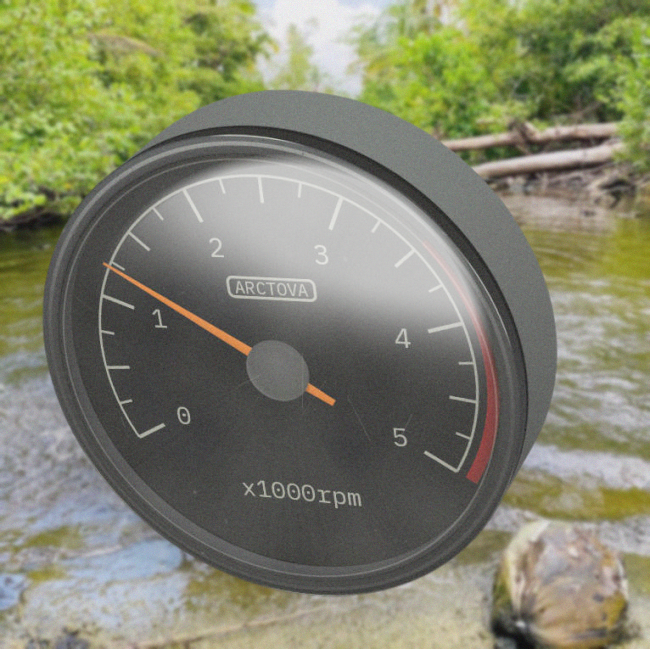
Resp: 1250rpm
